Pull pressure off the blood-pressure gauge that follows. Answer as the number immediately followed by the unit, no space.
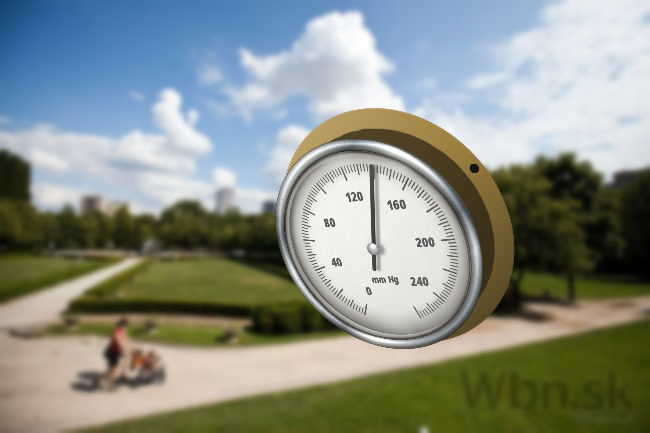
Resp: 140mmHg
